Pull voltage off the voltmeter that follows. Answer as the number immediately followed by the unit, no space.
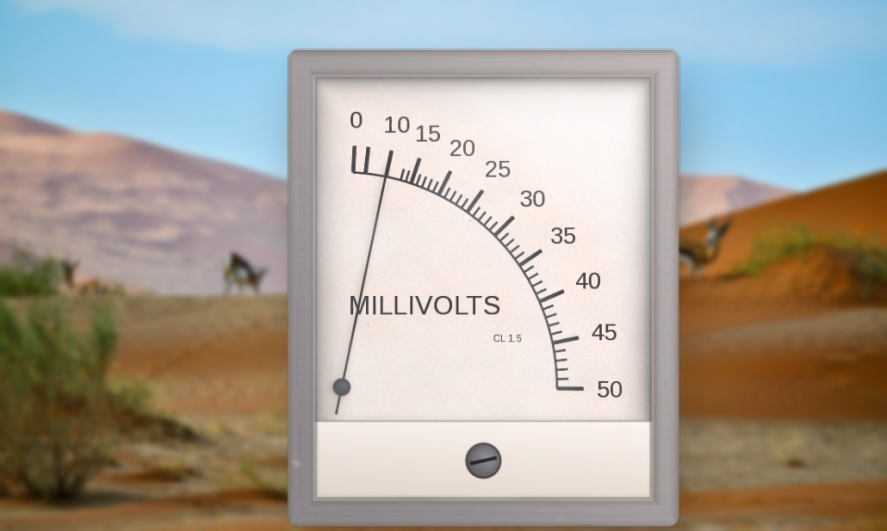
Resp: 10mV
